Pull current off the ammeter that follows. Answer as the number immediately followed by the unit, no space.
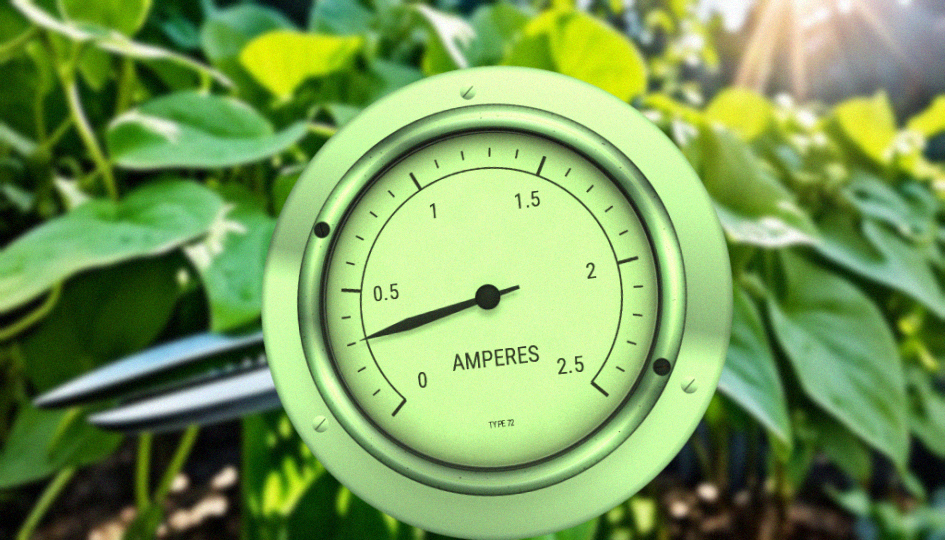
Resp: 0.3A
